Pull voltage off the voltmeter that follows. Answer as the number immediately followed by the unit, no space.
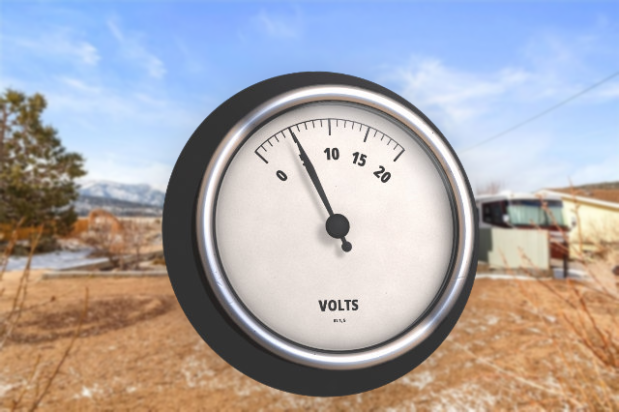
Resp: 5V
